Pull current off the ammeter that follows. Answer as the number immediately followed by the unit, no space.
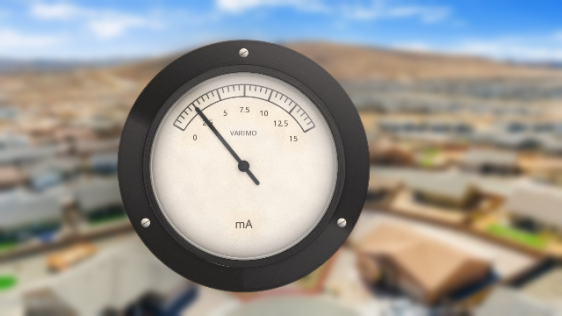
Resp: 2.5mA
